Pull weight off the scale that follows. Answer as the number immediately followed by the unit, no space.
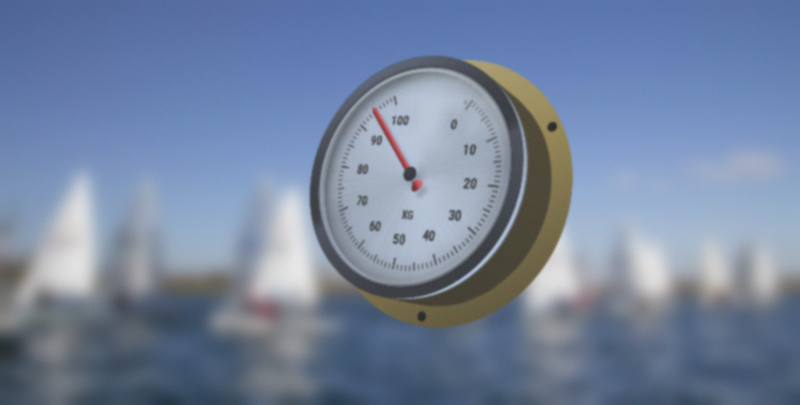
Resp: 95kg
